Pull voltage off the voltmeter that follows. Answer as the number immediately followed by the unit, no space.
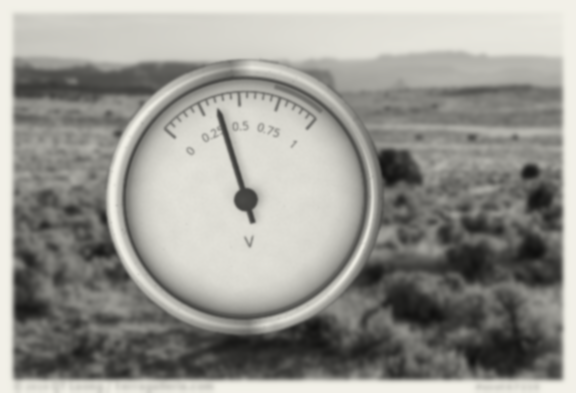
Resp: 0.35V
